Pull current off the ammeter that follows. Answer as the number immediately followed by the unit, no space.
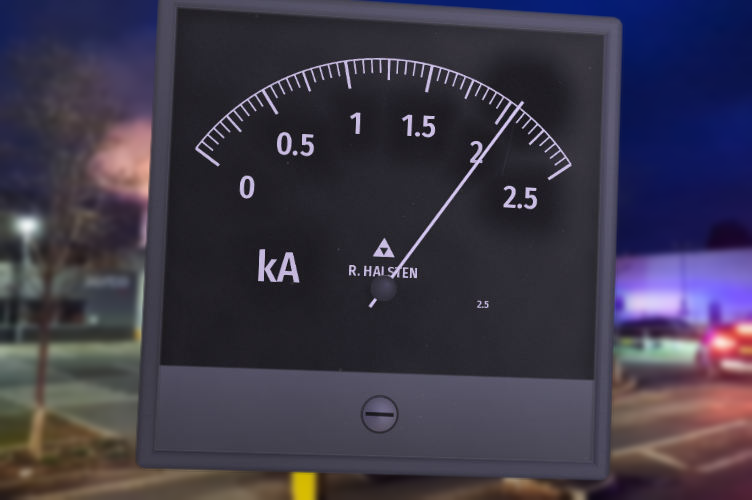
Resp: 2.05kA
